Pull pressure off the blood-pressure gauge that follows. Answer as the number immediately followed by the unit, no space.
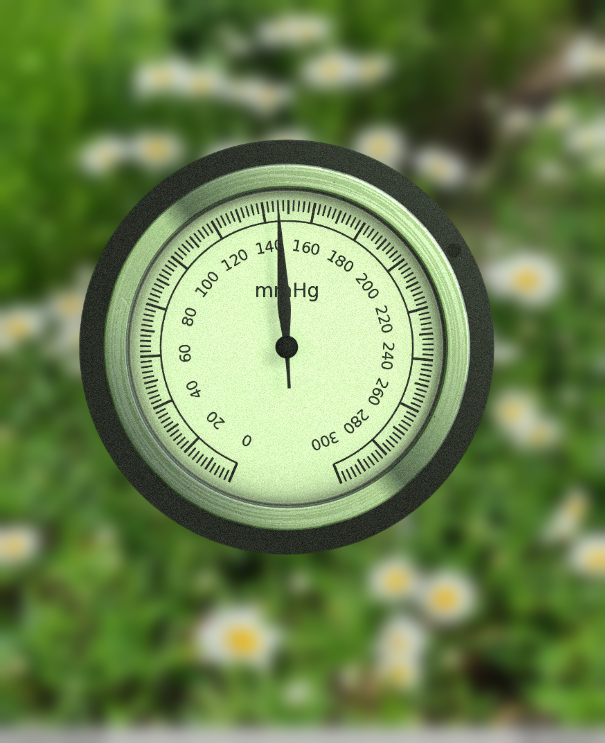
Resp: 146mmHg
